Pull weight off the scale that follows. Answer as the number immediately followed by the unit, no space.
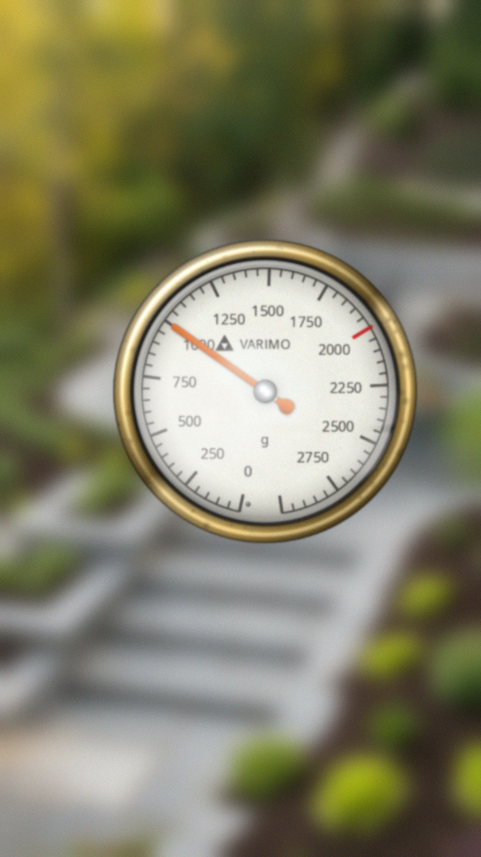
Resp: 1000g
